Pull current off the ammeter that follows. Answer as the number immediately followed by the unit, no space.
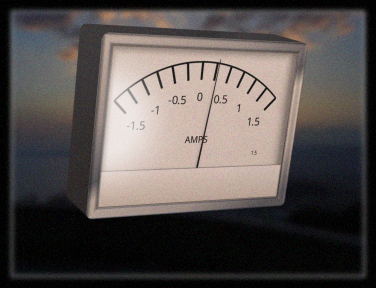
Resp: 0.25A
